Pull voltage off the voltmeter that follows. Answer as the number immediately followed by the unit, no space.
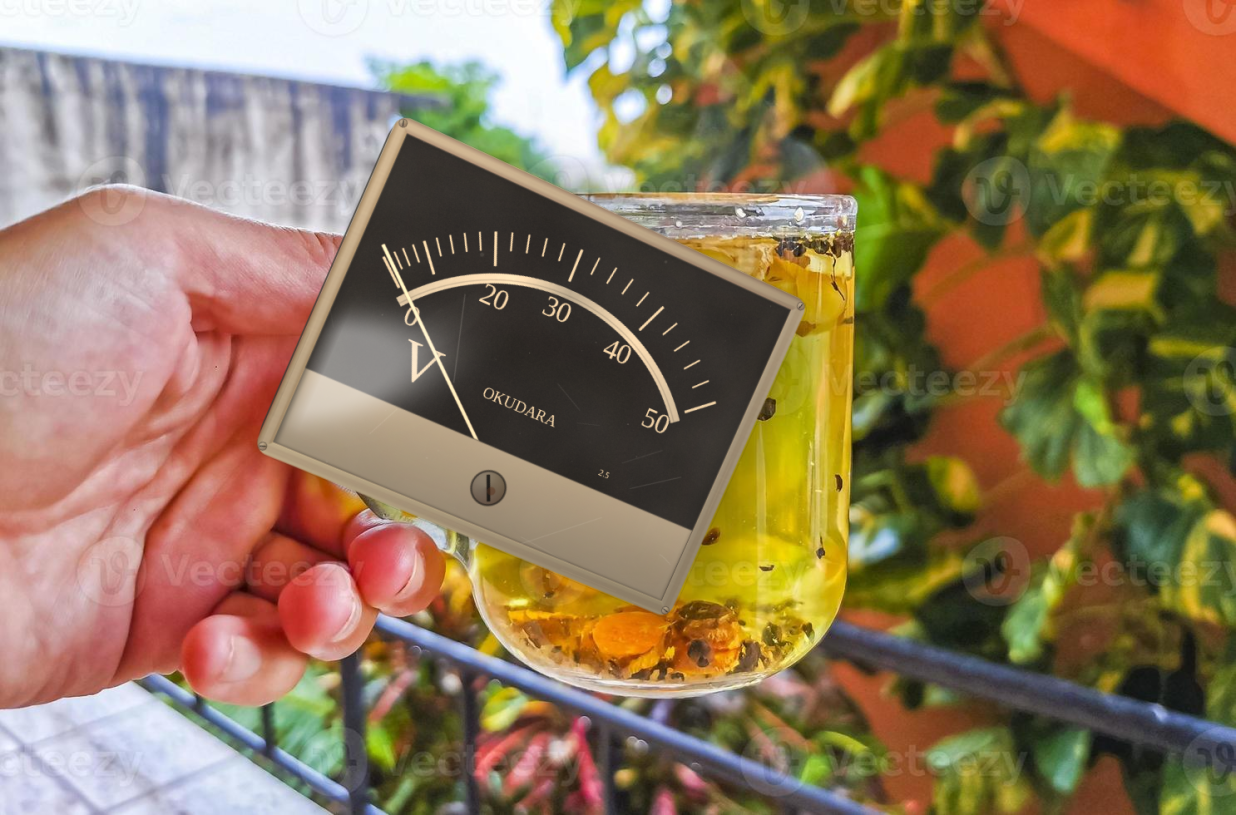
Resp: 2V
